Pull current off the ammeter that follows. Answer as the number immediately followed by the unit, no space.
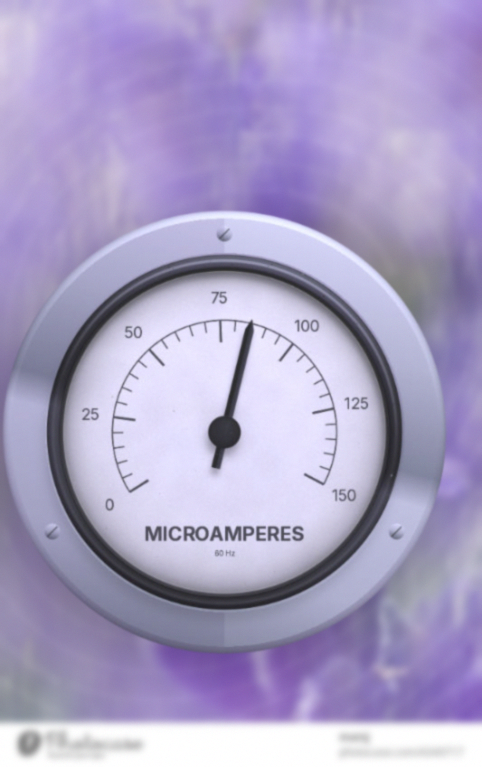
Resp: 85µA
